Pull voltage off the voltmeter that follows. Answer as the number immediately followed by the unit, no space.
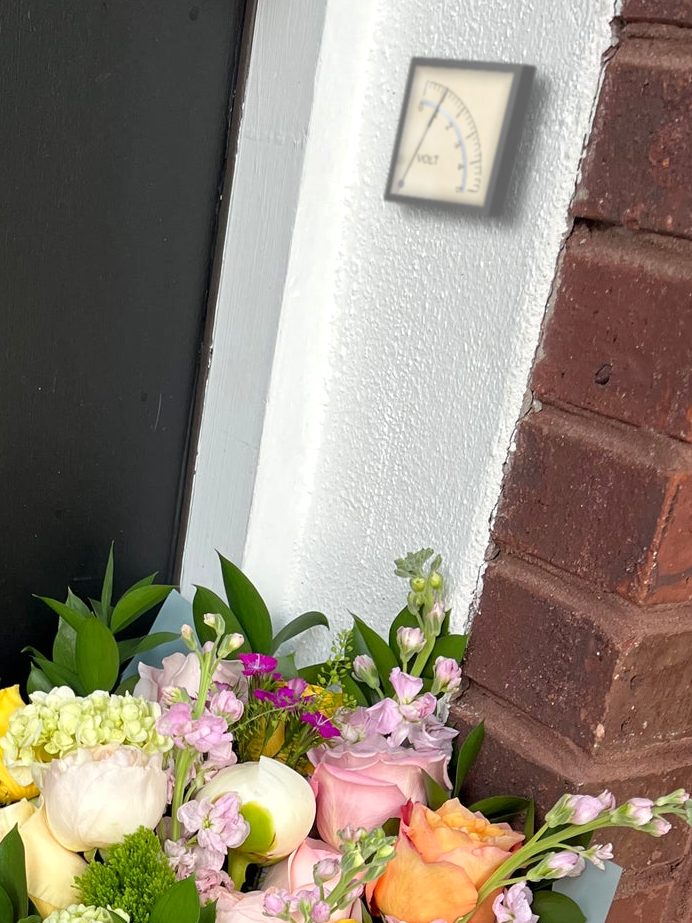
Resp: 1V
